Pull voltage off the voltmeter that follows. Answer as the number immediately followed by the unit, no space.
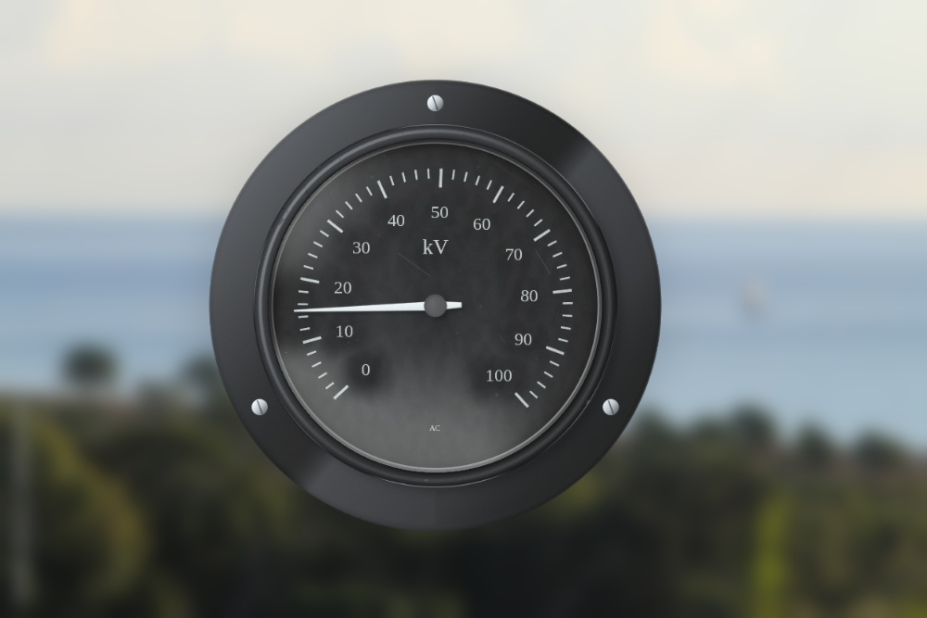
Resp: 15kV
